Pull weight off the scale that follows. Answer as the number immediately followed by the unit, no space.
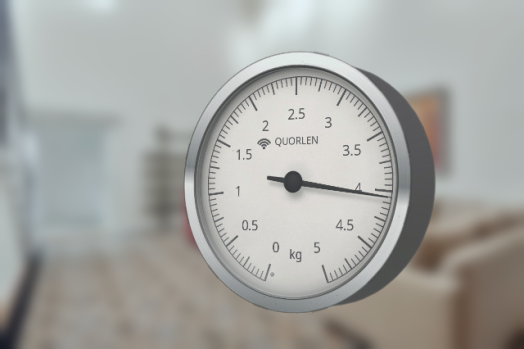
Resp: 4.05kg
